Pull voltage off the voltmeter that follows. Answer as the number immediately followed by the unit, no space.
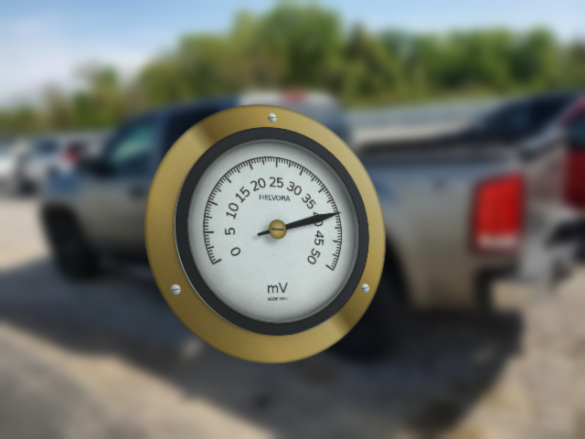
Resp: 40mV
